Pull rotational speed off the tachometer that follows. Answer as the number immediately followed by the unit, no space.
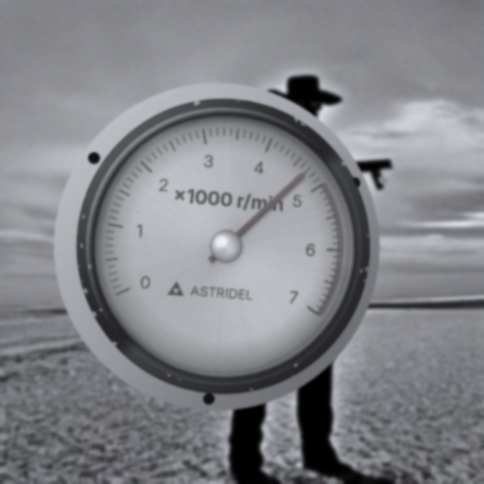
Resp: 4700rpm
